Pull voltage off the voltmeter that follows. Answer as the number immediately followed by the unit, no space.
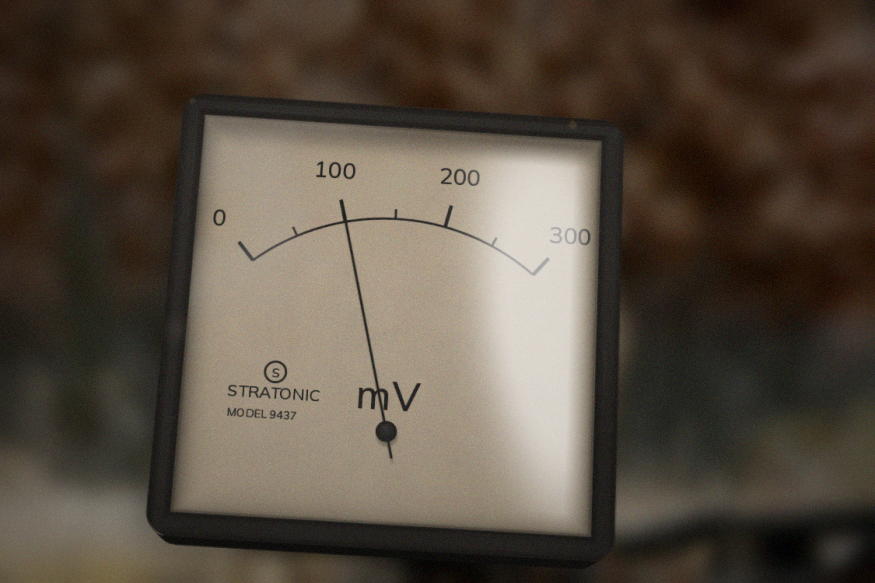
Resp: 100mV
